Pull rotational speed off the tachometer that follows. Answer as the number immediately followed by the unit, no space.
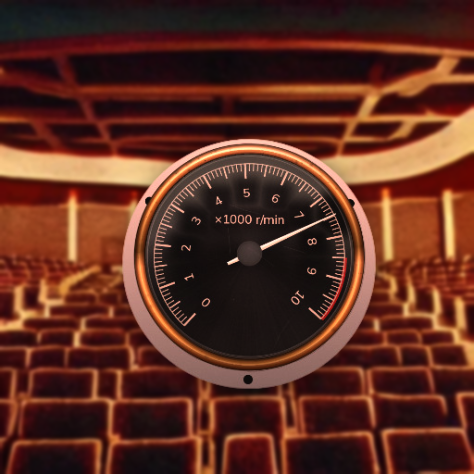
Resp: 7500rpm
